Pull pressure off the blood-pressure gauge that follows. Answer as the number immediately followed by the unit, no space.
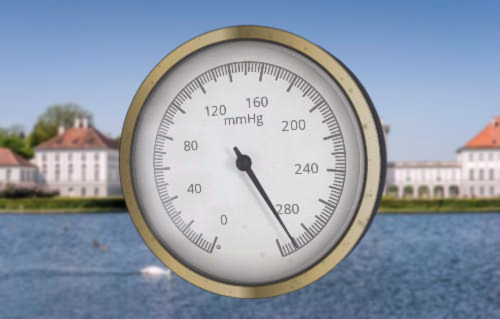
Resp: 290mmHg
